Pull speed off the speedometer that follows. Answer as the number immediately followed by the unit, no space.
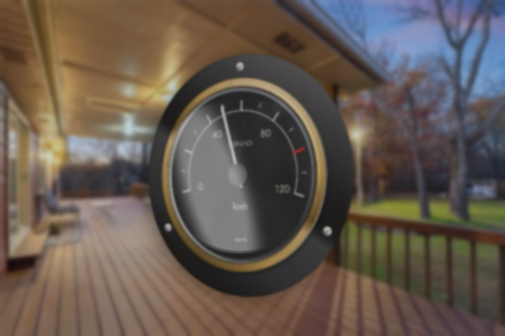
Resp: 50km/h
